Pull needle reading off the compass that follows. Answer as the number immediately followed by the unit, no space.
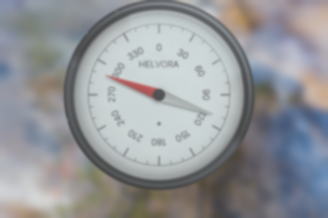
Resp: 290°
